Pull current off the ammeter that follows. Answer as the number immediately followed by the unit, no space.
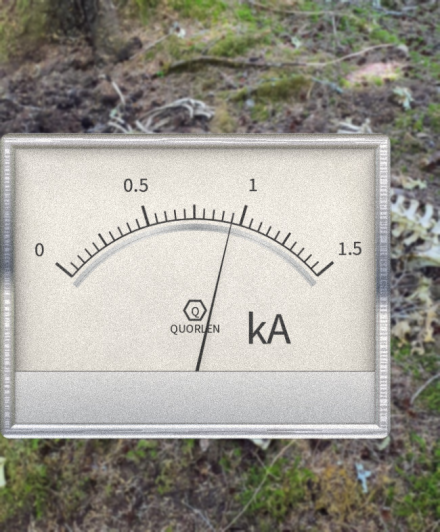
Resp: 0.95kA
